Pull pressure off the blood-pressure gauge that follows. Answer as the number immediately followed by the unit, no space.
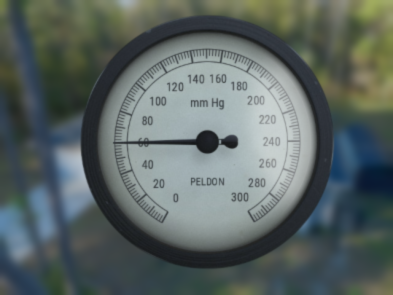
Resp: 60mmHg
